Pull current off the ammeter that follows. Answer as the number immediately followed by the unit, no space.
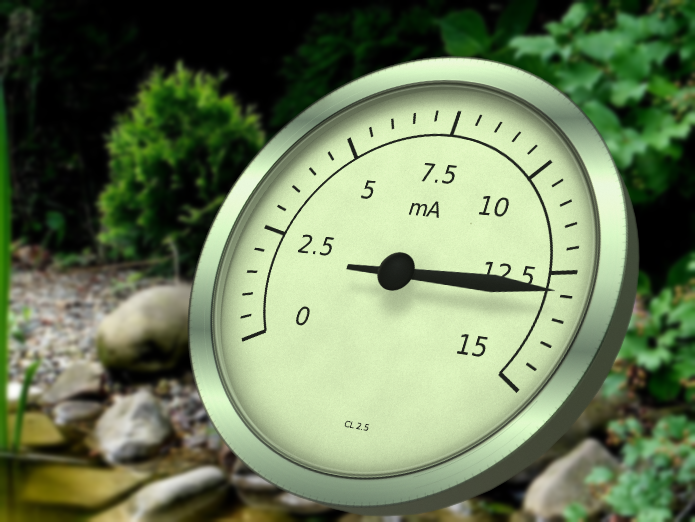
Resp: 13mA
